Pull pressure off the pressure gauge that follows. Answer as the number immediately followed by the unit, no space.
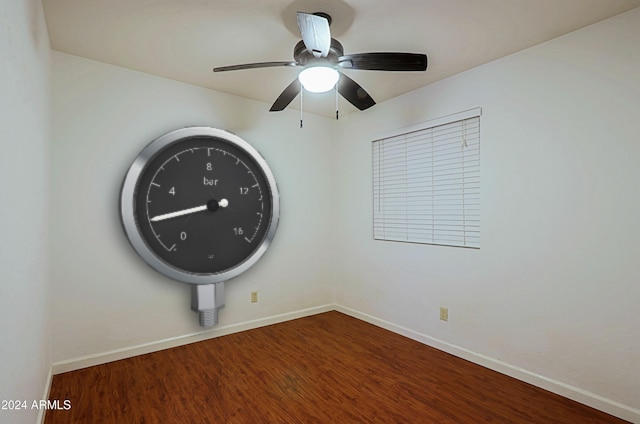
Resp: 2bar
